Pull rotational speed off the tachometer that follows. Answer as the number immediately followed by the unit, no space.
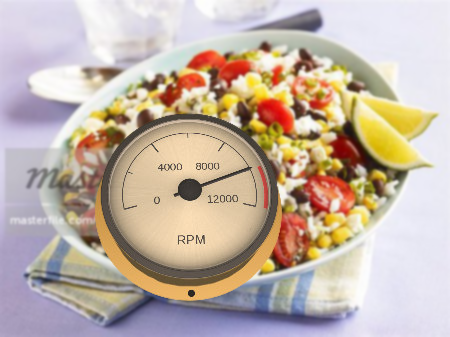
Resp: 10000rpm
